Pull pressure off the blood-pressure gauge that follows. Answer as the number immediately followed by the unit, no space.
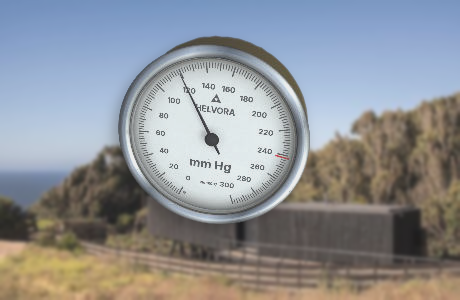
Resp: 120mmHg
